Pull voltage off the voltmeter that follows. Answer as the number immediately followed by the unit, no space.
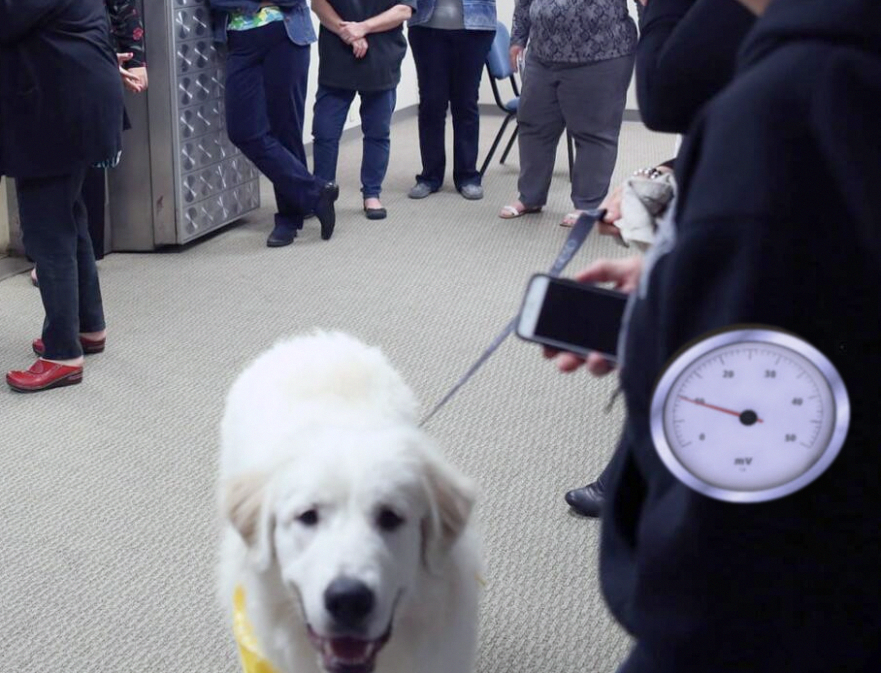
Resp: 10mV
